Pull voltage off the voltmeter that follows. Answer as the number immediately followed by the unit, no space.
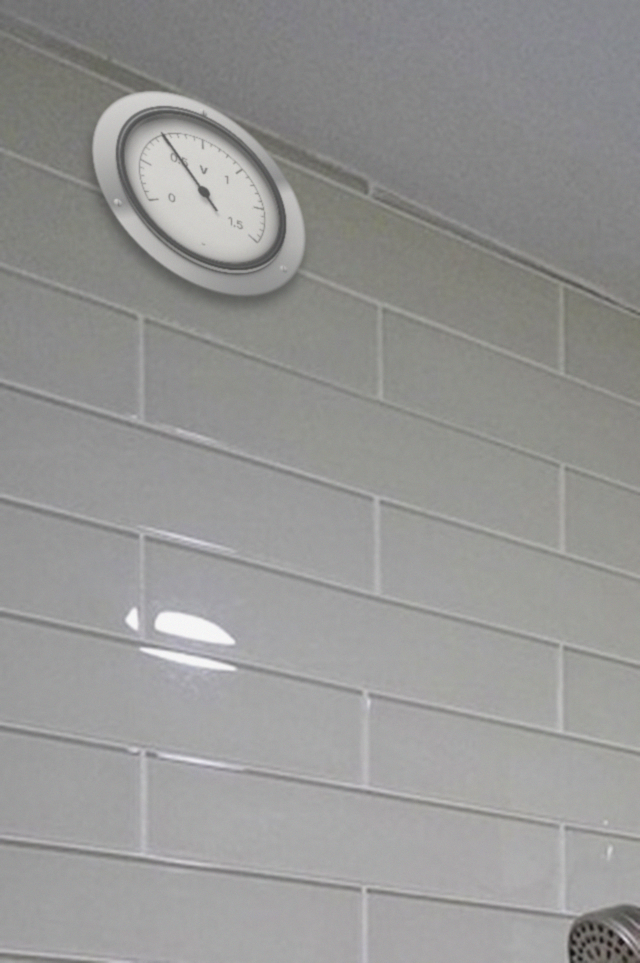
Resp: 0.5V
